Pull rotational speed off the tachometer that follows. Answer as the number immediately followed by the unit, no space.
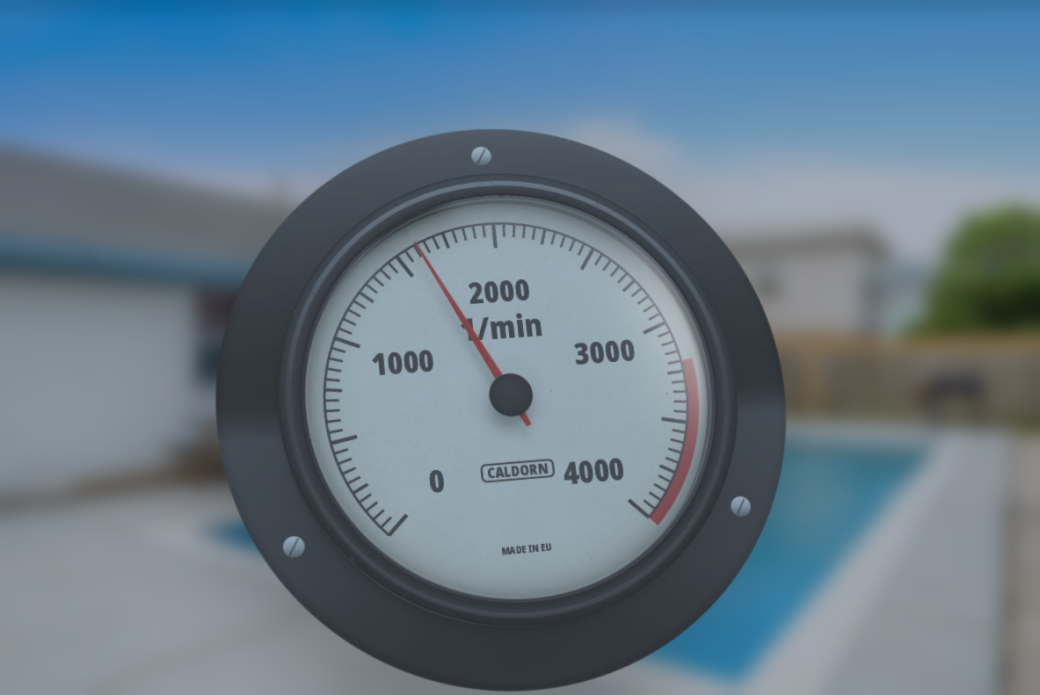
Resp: 1600rpm
